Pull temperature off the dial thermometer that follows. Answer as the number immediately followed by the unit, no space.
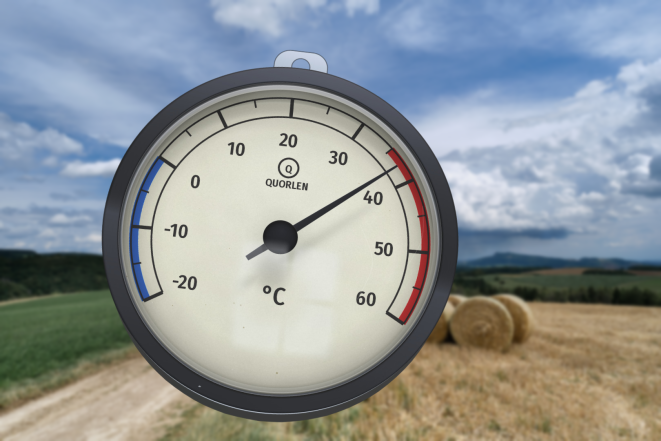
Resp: 37.5°C
